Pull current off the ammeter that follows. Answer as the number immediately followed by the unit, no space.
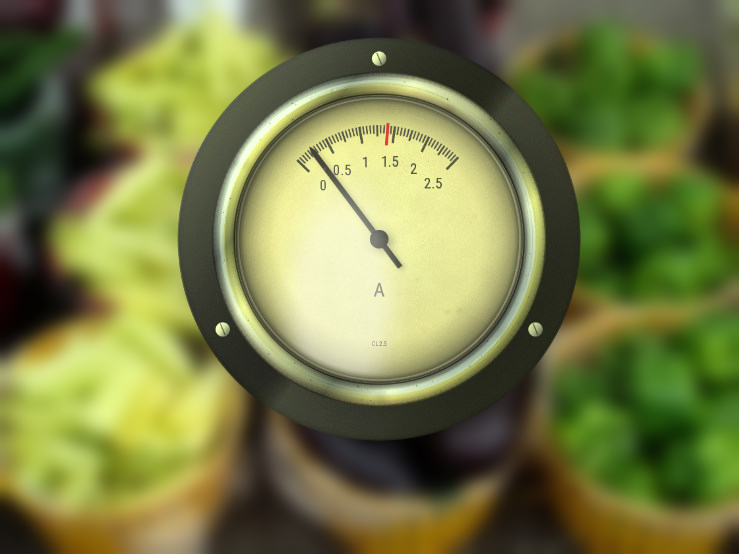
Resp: 0.25A
